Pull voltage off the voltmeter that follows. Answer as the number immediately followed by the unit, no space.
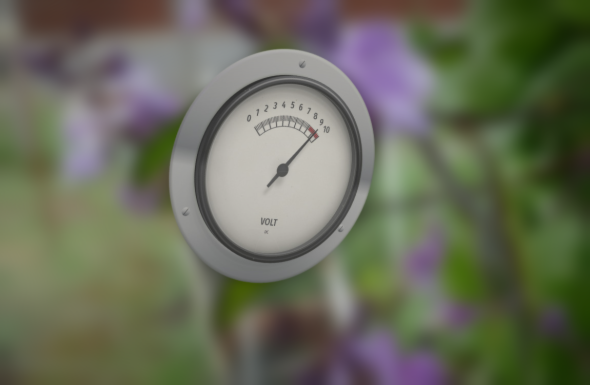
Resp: 9V
